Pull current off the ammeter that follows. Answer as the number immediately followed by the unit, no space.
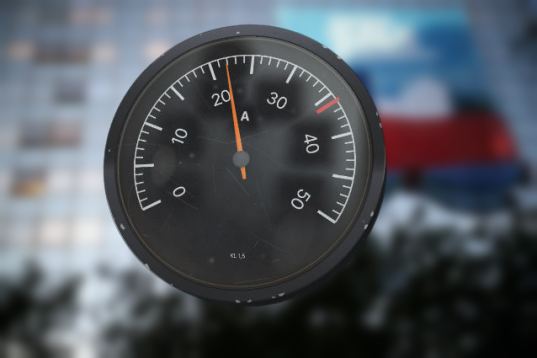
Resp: 22A
